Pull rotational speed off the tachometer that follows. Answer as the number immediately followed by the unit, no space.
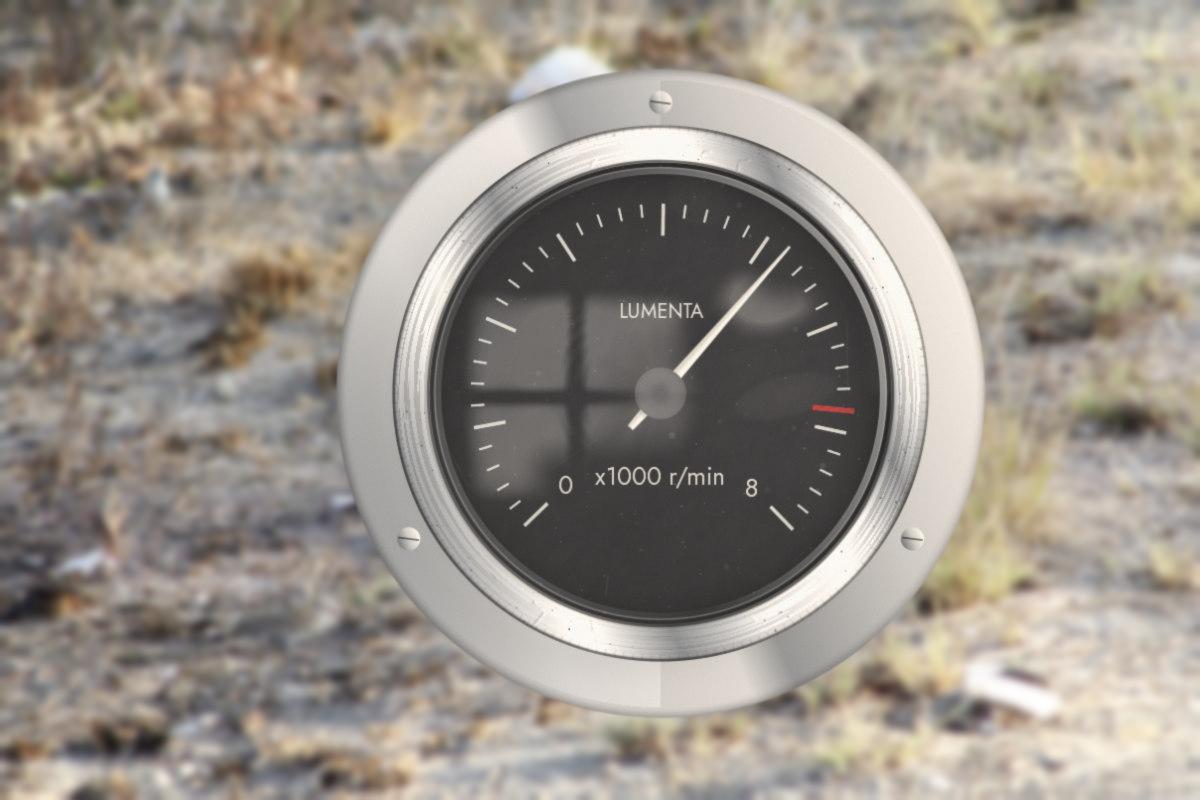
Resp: 5200rpm
